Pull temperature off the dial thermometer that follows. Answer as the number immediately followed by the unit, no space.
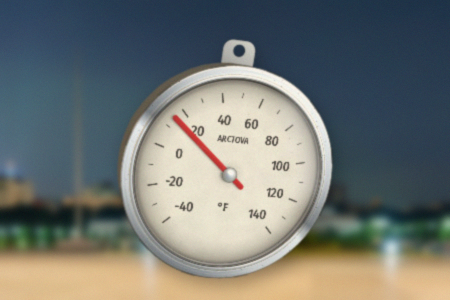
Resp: 15°F
